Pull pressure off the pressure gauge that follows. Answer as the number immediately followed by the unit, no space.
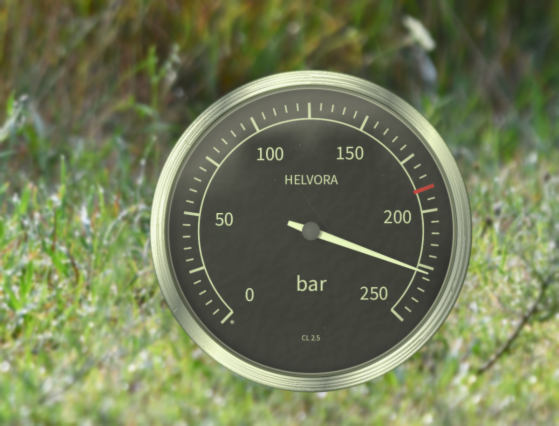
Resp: 227.5bar
